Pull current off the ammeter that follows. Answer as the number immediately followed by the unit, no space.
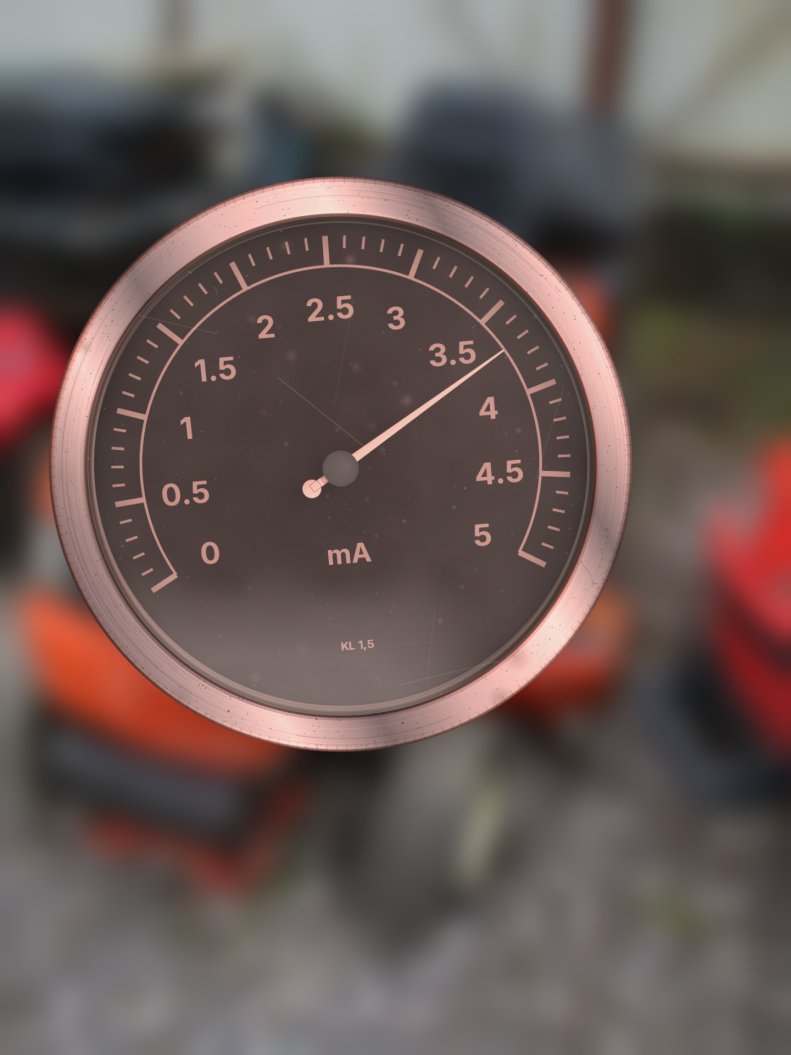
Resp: 3.7mA
